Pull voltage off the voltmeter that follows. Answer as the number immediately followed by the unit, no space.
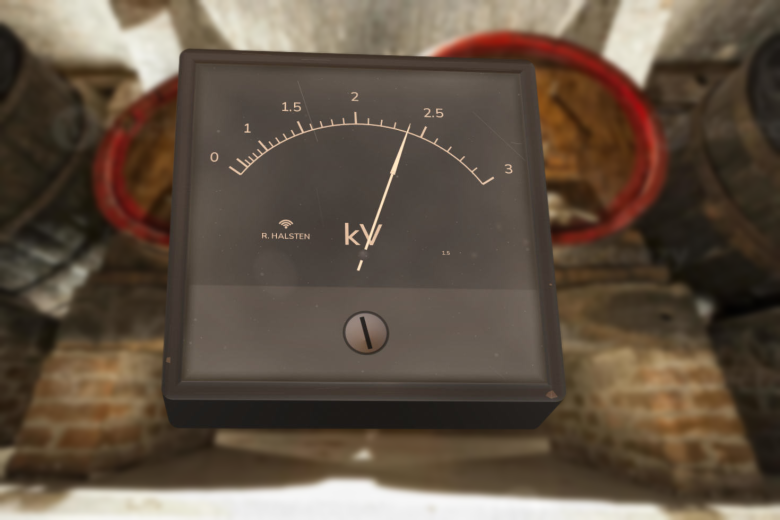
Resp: 2.4kV
